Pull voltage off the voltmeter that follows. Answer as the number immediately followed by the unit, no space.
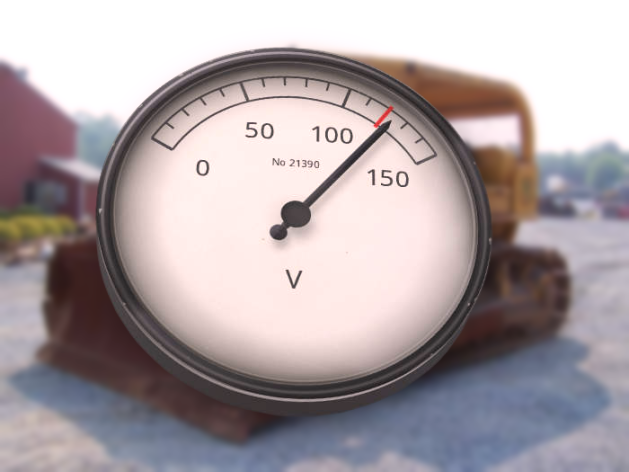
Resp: 125V
